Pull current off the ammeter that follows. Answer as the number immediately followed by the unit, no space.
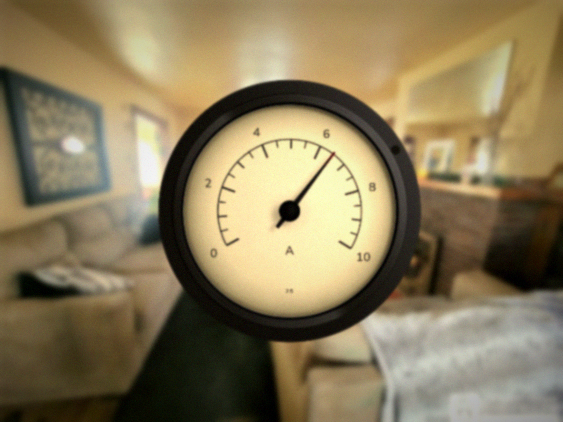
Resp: 6.5A
